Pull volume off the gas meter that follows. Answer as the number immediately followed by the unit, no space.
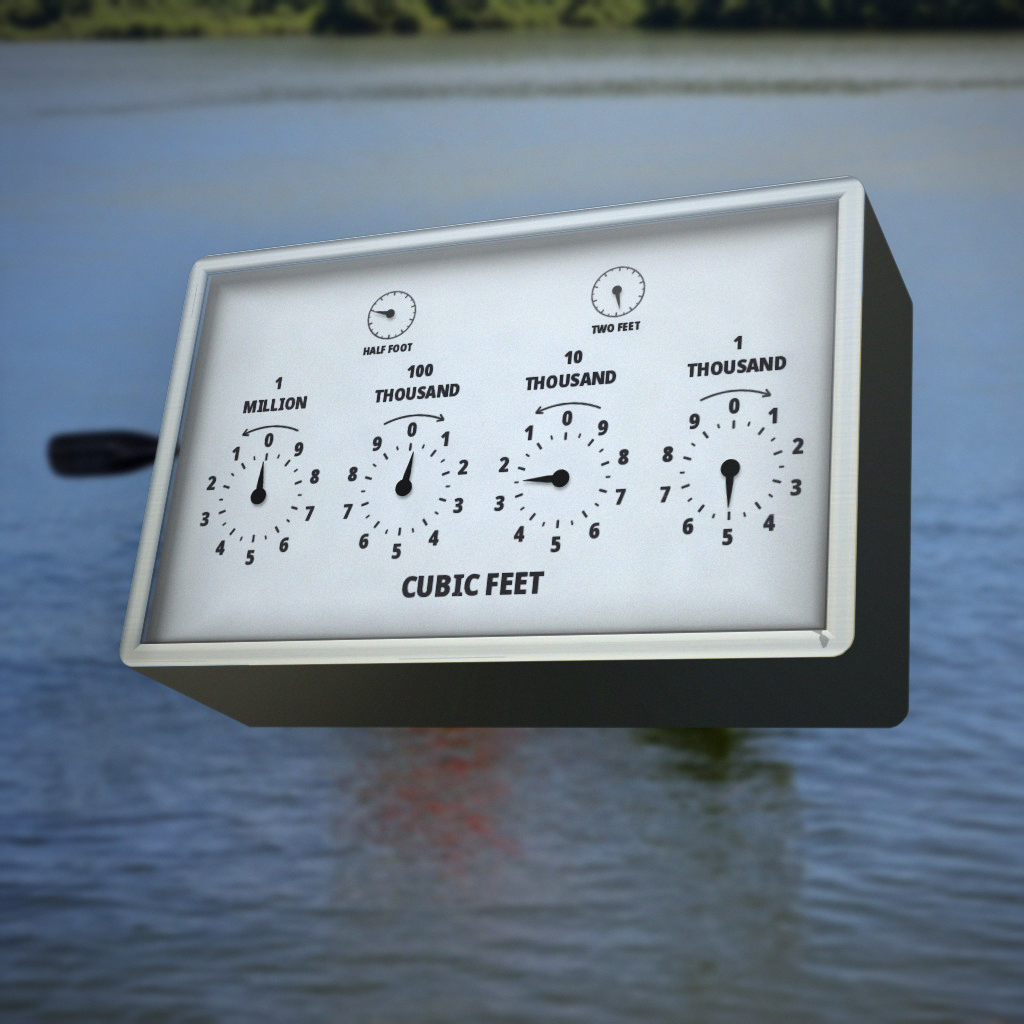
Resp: 2500ft³
